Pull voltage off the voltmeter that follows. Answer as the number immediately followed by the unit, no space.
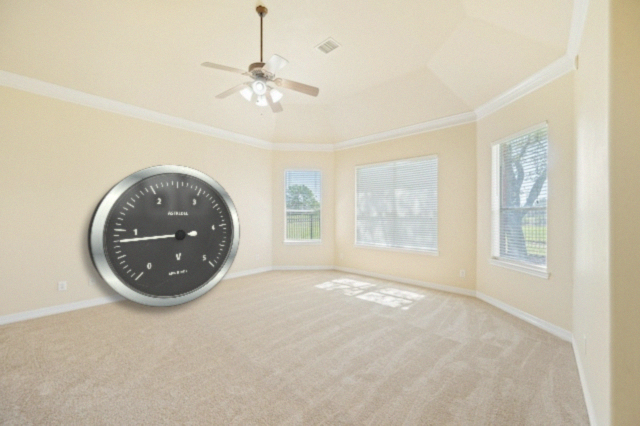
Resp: 0.8V
